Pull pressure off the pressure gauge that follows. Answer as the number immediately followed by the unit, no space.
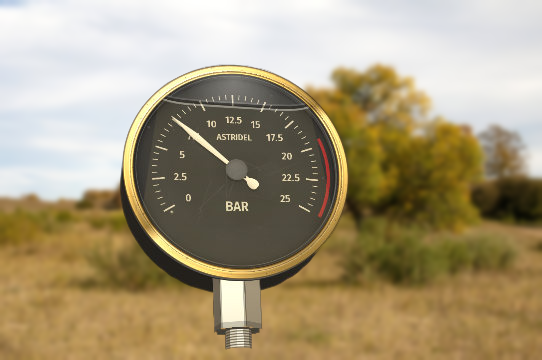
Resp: 7.5bar
